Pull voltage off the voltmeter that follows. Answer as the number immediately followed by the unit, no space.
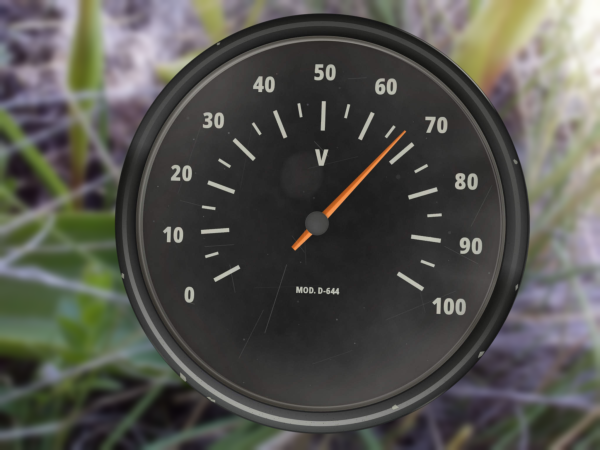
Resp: 67.5V
